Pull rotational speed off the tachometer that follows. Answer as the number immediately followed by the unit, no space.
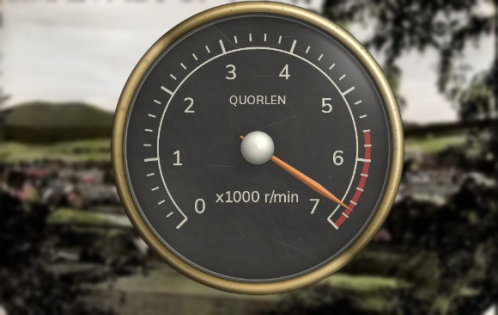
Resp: 6700rpm
